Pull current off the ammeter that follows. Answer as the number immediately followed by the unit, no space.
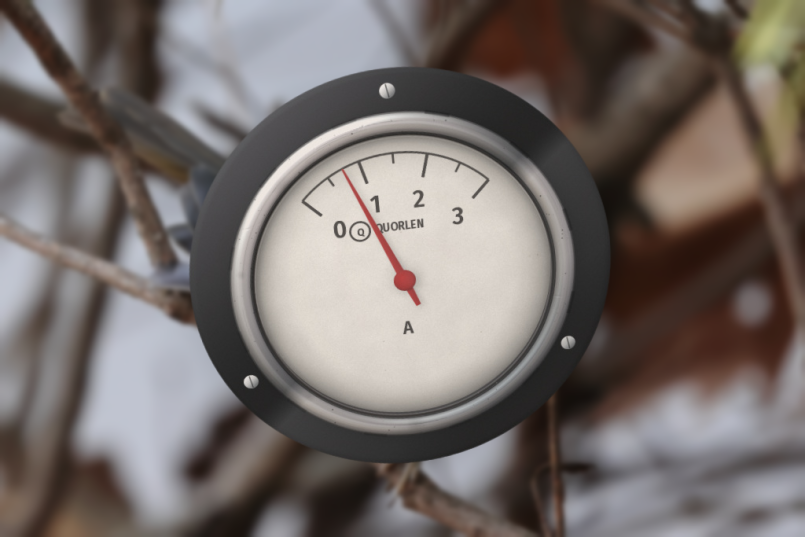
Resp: 0.75A
